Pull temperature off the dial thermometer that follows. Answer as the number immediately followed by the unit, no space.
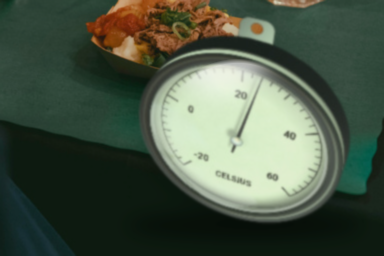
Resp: 24°C
